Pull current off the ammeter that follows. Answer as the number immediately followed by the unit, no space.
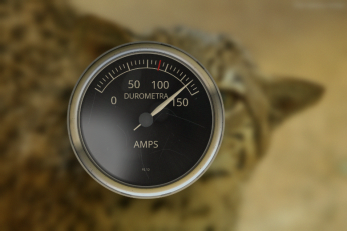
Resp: 135A
